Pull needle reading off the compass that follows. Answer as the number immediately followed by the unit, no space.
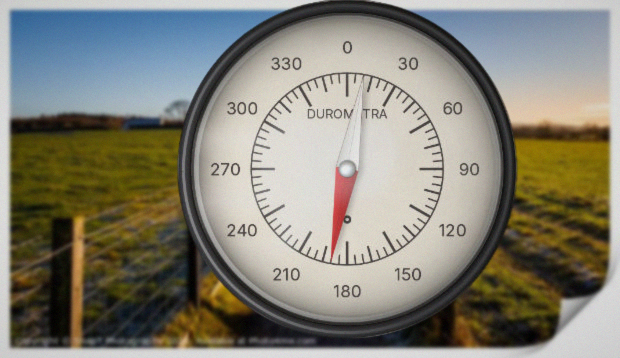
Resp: 190°
